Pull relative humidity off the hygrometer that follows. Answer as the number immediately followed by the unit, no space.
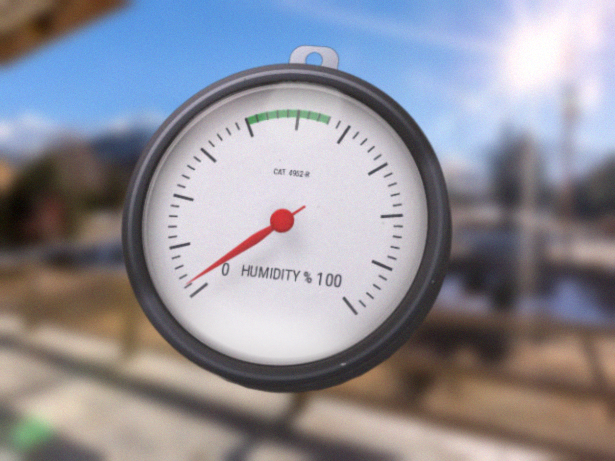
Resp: 2%
